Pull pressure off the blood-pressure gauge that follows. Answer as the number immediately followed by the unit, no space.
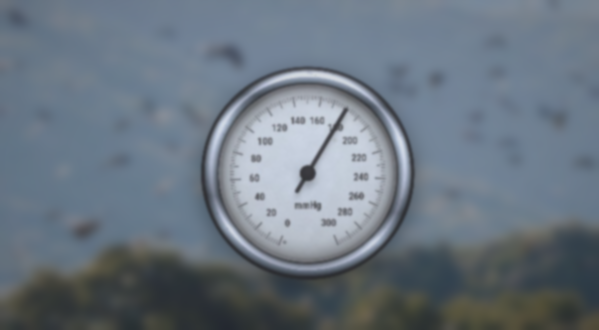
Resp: 180mmHg
